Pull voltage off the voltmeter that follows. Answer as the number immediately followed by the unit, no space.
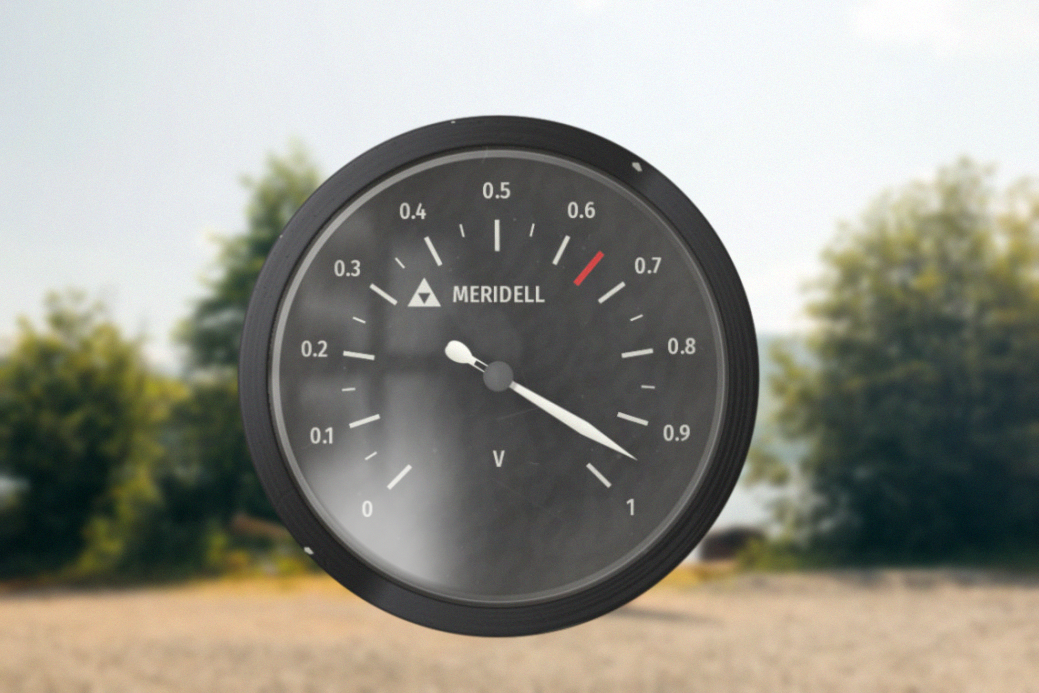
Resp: 0.95V
